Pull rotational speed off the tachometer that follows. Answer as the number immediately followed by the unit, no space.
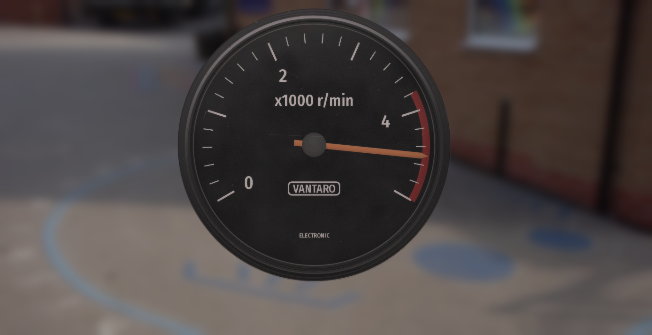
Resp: 4500rpm
